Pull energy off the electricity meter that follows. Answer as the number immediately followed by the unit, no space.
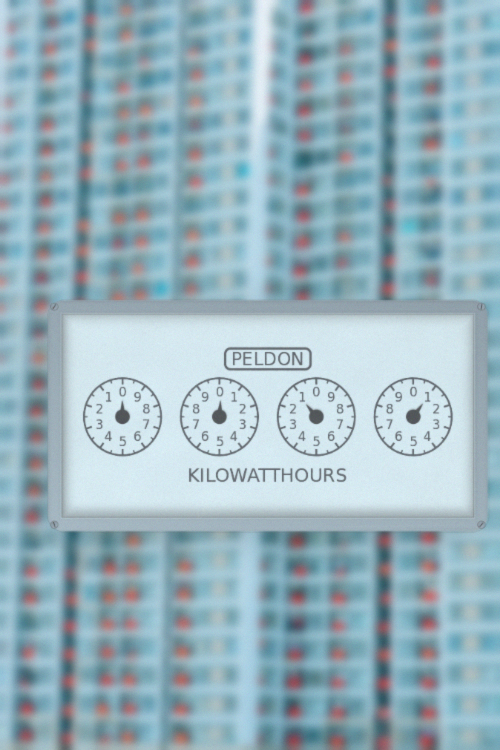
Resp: 11kWh
